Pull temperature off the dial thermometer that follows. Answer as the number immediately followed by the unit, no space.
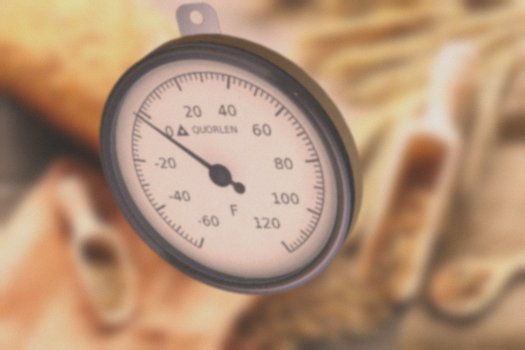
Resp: 0°F
